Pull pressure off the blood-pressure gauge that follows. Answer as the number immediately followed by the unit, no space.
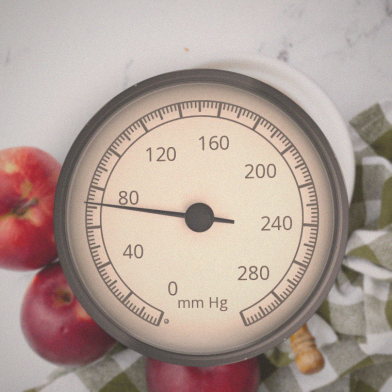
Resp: 72mmHg
